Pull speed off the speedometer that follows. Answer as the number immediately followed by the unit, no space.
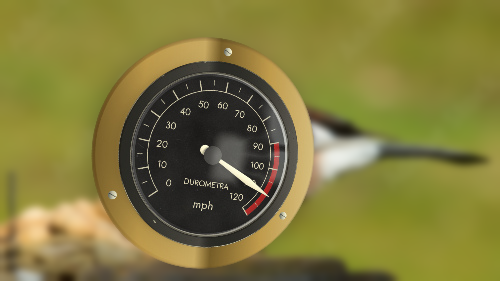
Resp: 110mph
